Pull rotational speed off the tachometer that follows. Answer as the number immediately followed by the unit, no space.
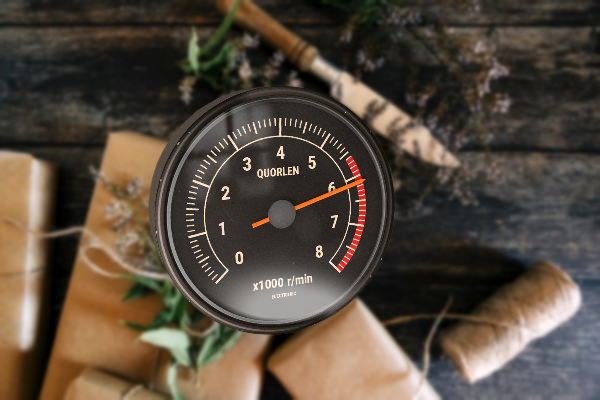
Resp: 6100rpm
